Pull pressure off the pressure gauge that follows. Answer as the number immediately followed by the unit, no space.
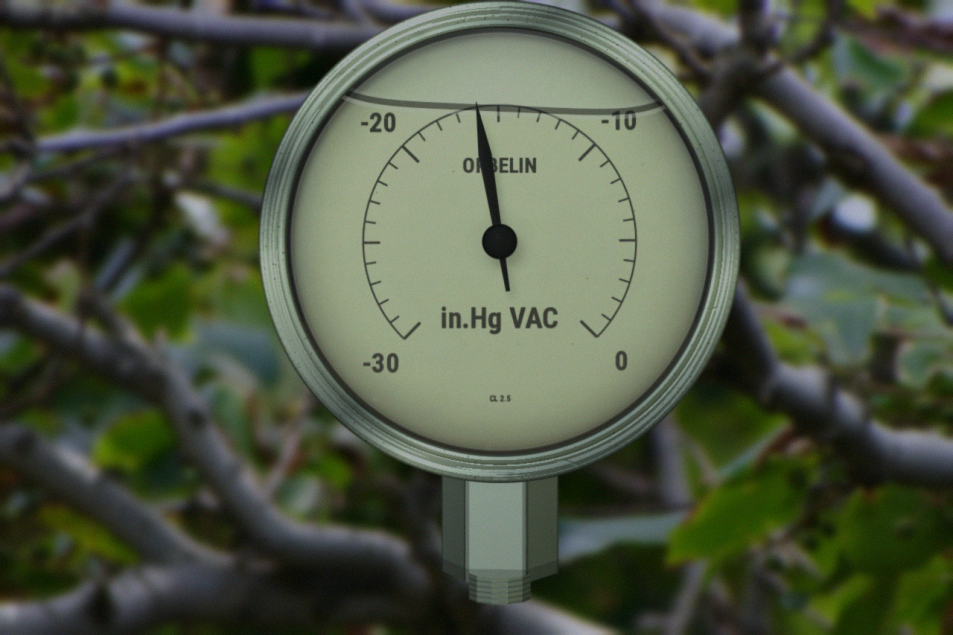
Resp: -16inHg
